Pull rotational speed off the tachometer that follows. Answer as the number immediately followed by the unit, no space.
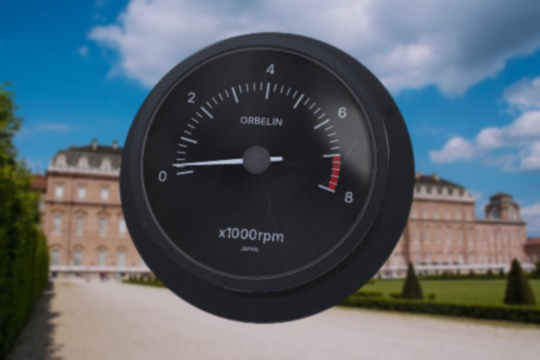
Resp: 200rpm
